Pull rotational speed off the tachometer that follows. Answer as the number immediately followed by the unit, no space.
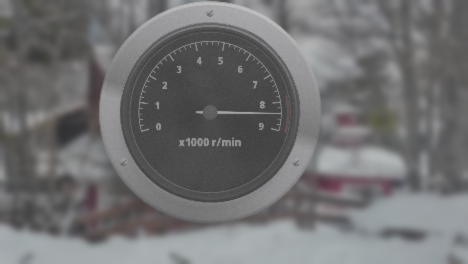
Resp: 8400rpm
